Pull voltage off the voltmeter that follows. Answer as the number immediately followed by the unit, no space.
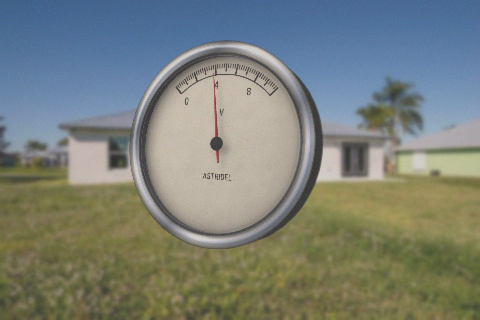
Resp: 4V
